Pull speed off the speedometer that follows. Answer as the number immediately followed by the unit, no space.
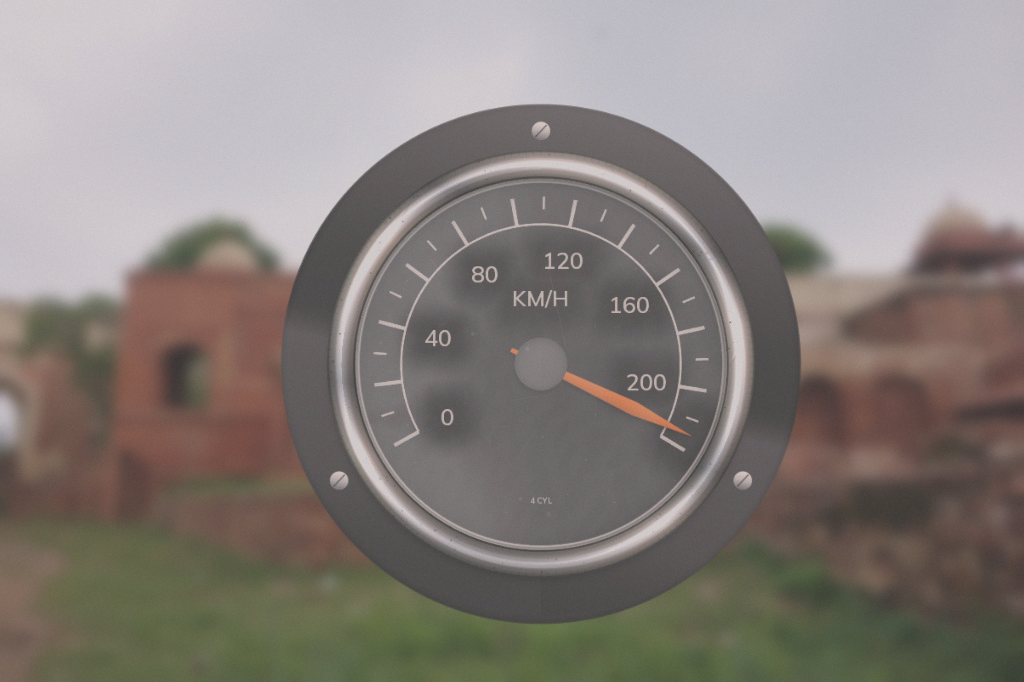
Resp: 215km/h
